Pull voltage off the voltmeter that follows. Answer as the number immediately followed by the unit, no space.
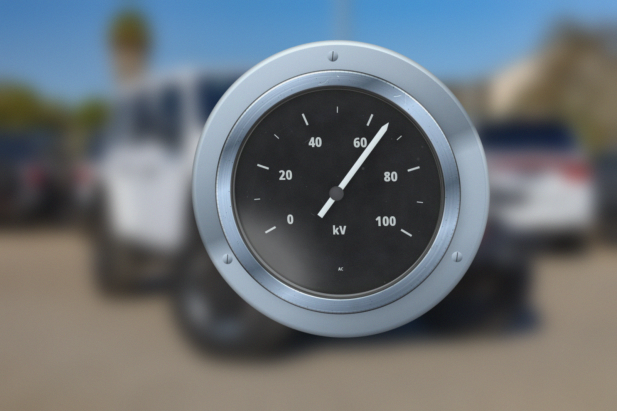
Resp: 65kV
